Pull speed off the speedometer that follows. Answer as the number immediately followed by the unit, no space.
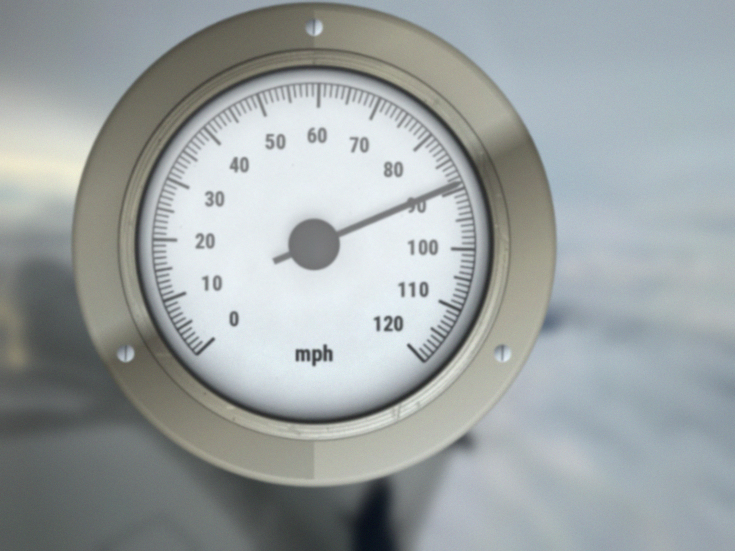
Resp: 89mph
